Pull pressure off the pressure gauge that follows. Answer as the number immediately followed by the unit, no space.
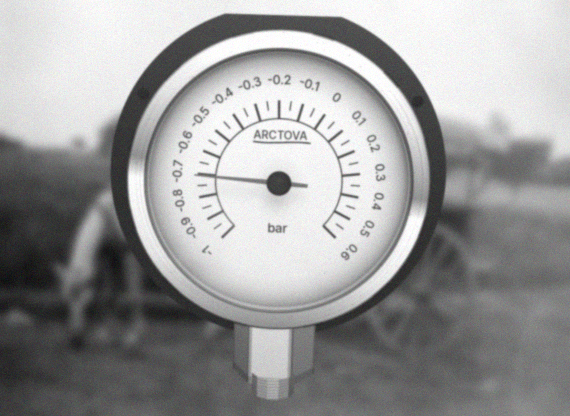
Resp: -0.7bar
